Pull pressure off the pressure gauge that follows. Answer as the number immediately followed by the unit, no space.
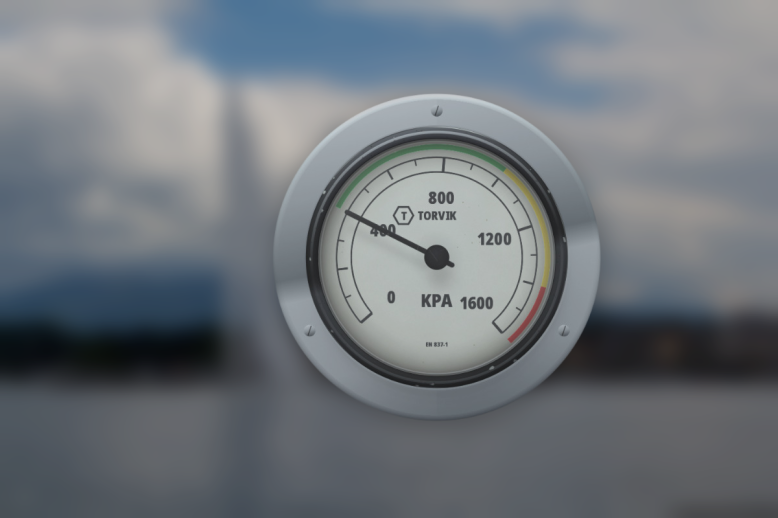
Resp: 400kPa
